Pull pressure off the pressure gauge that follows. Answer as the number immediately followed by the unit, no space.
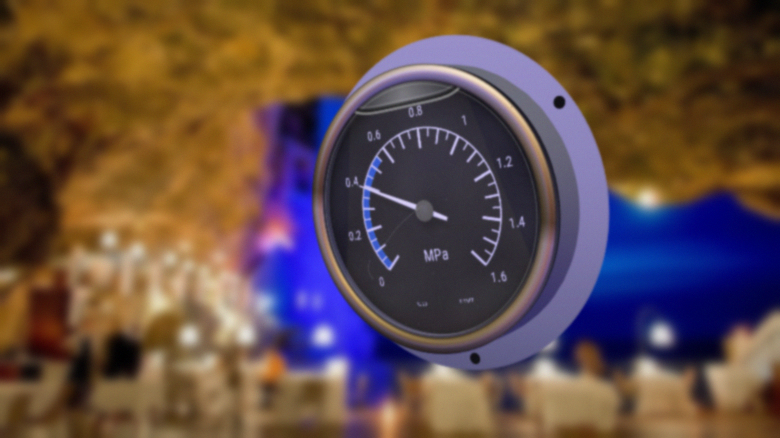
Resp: 0.4MPa
